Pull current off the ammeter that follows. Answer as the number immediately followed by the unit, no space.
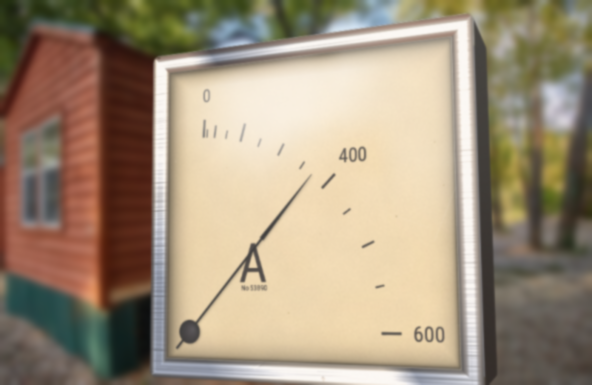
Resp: 375A
